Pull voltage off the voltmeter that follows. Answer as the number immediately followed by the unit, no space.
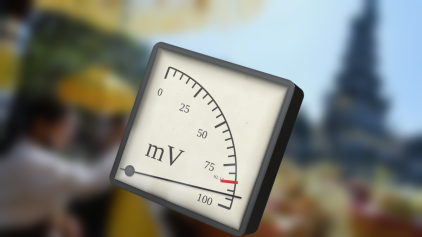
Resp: 92.5mV
